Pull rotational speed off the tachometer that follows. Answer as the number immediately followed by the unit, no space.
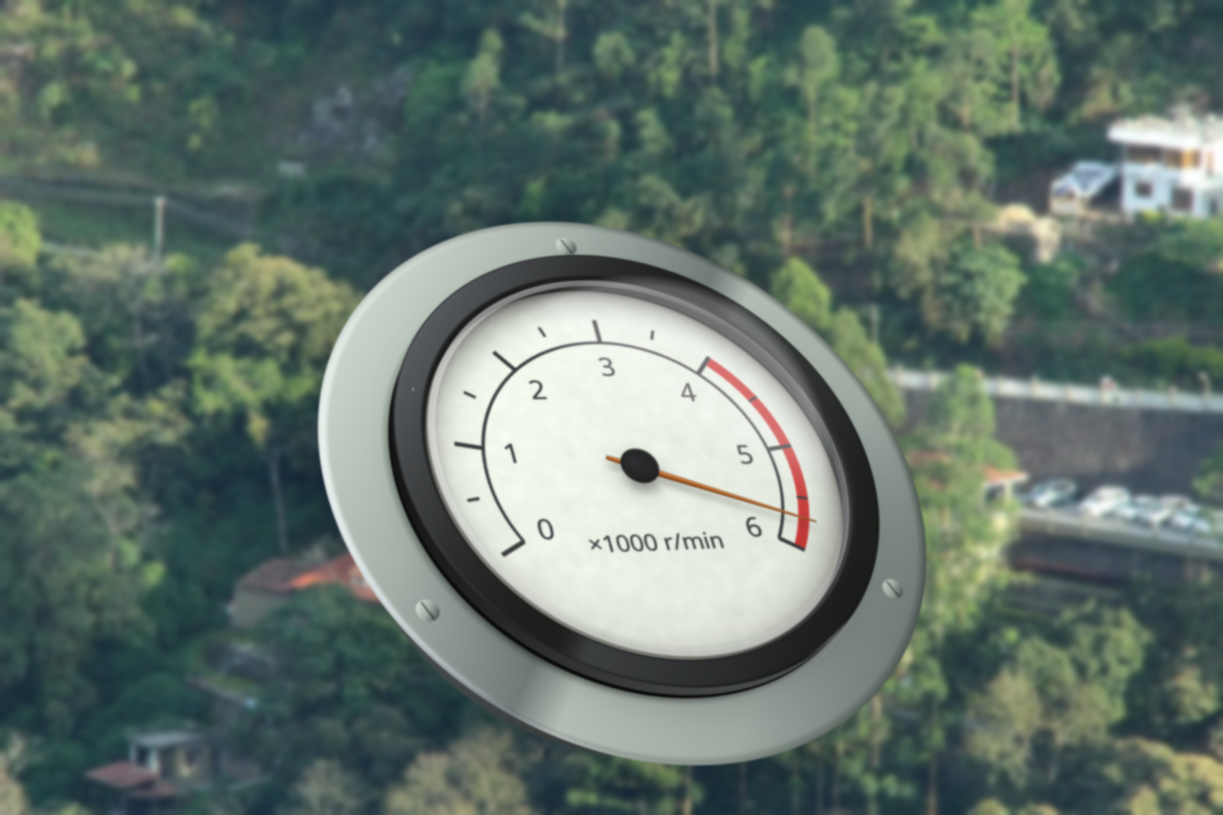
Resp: 5750rpm
